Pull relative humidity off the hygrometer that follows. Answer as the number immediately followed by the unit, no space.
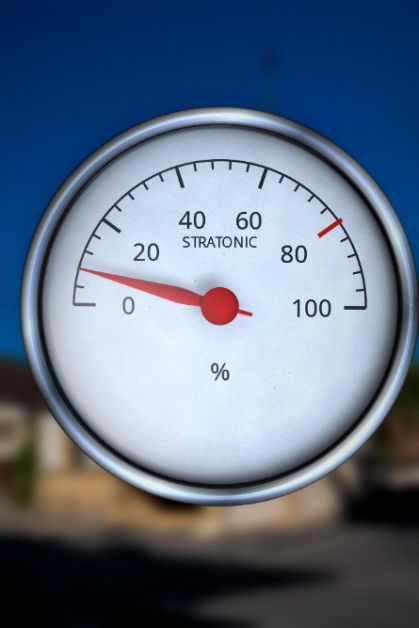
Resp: 8%
